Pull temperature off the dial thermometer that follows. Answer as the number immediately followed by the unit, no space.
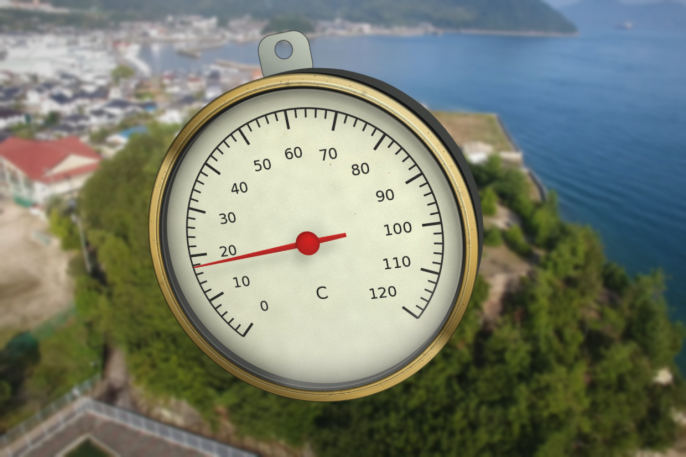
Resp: 18°C
